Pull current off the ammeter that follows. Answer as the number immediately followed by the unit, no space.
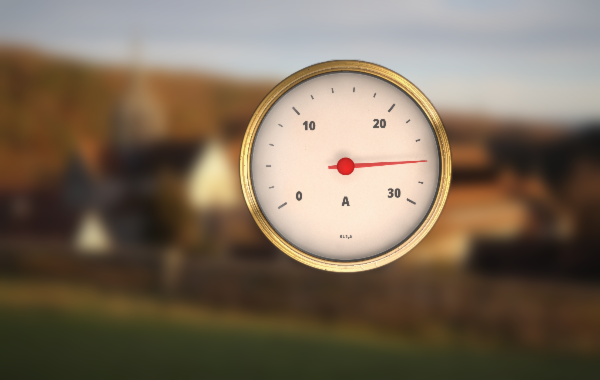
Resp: 26A
